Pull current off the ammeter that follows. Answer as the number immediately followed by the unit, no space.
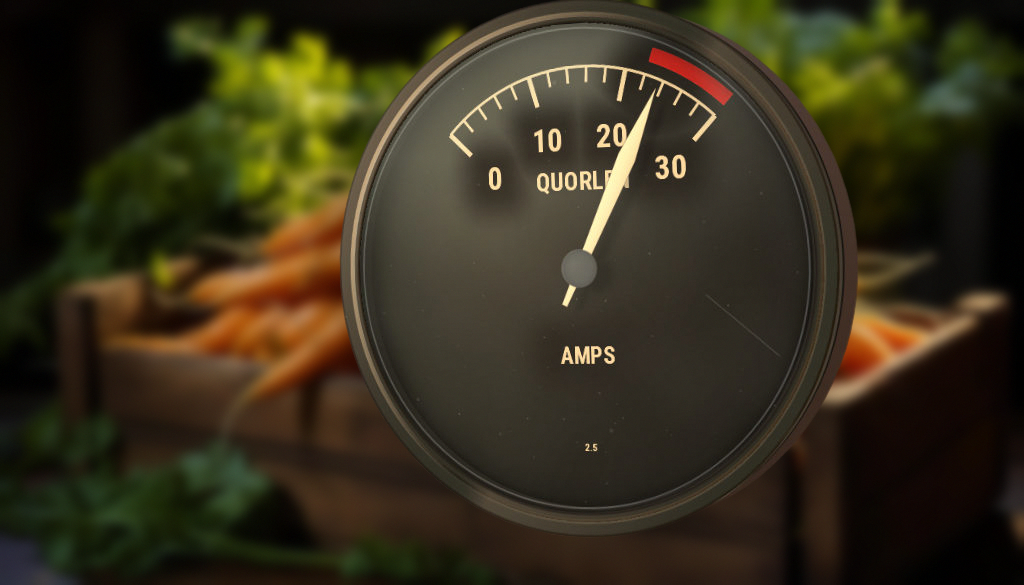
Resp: 24A
